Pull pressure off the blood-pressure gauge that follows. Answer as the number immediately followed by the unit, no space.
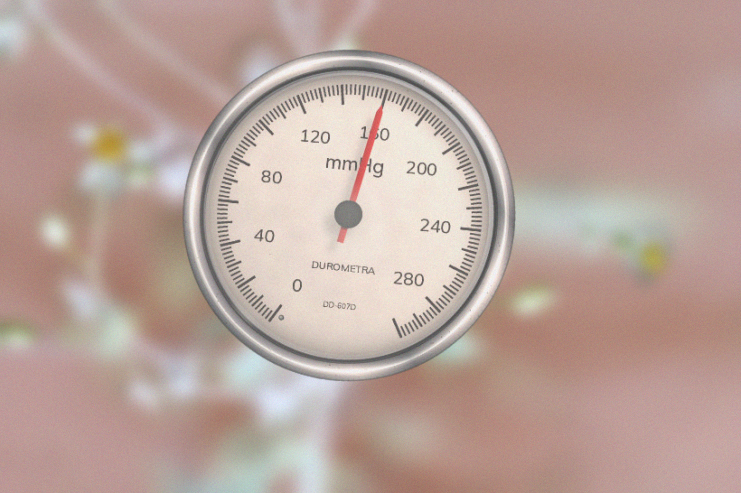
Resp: 160mmHg
